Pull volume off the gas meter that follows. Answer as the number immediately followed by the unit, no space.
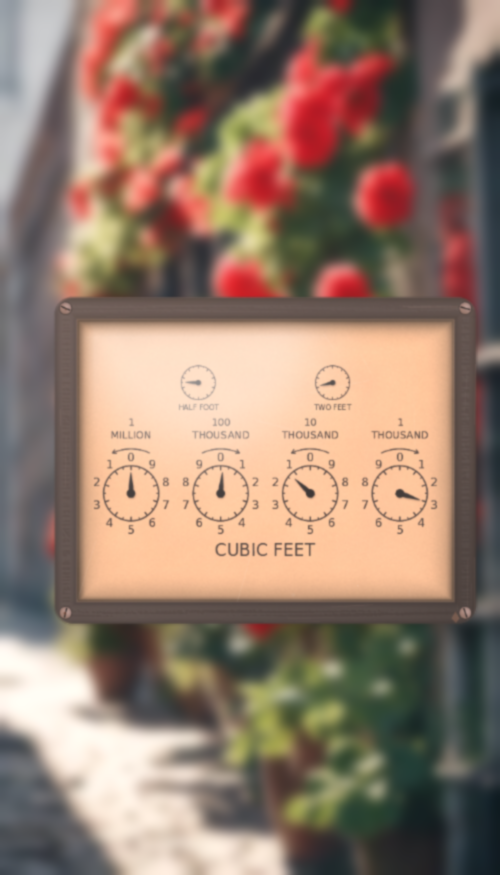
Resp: 1300ft³
